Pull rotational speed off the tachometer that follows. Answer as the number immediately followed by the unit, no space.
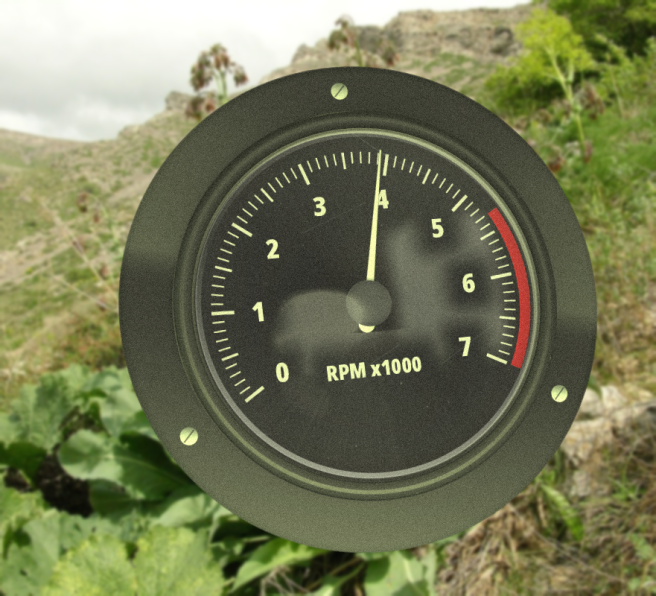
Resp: 3900rpm
